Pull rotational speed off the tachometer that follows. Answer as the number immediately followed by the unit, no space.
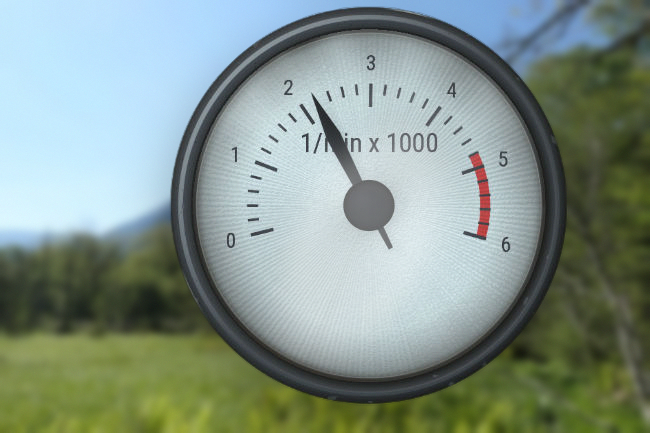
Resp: 2200rpm
